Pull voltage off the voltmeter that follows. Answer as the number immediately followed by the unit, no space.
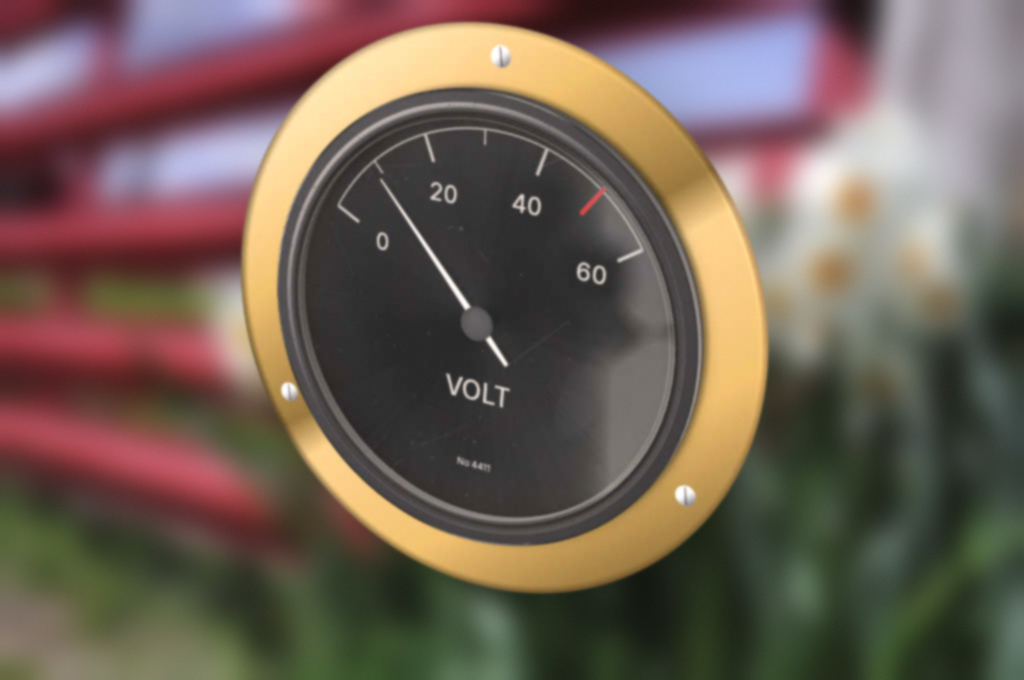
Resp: 10V
